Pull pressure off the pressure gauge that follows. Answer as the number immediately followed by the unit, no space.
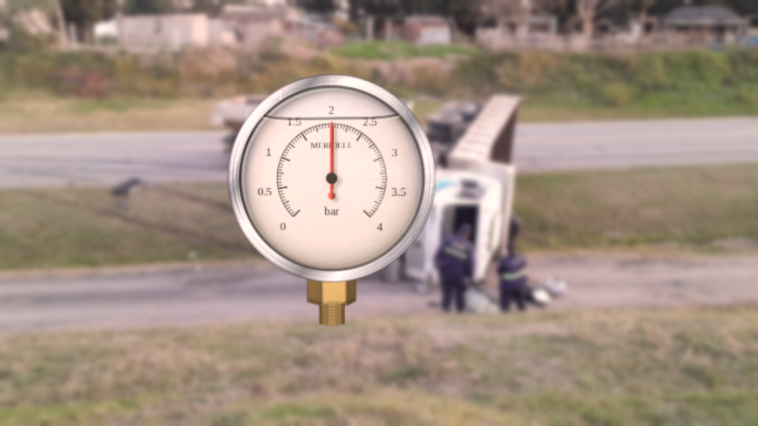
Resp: 2bar
